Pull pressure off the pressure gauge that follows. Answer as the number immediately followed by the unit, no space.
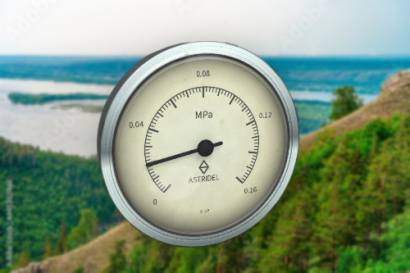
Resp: 0.02MPa
